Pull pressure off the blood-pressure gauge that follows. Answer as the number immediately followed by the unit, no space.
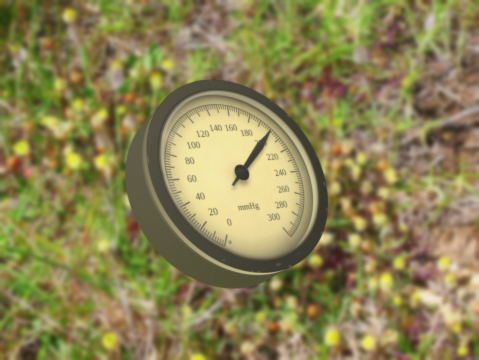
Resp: 200mmHg
